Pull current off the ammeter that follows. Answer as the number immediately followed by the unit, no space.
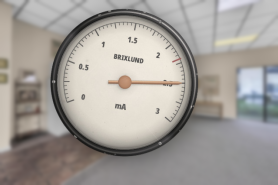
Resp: 2.5mA
